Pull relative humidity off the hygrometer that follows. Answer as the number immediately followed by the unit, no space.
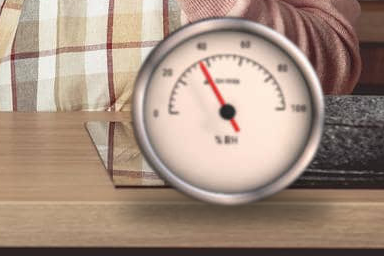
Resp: 36%
